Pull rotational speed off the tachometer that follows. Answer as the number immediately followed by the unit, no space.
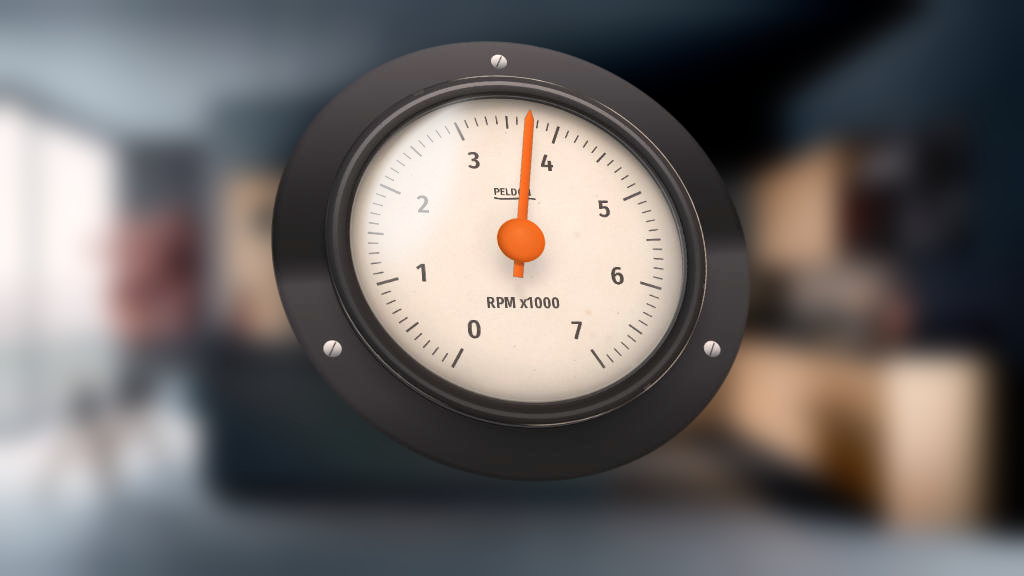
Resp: 3700rpm
